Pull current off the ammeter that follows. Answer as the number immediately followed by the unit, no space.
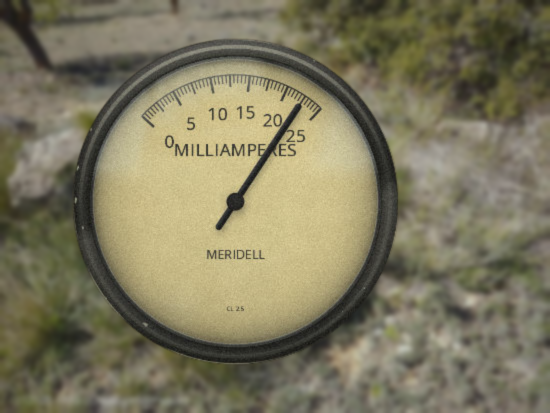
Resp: 22.5mA
